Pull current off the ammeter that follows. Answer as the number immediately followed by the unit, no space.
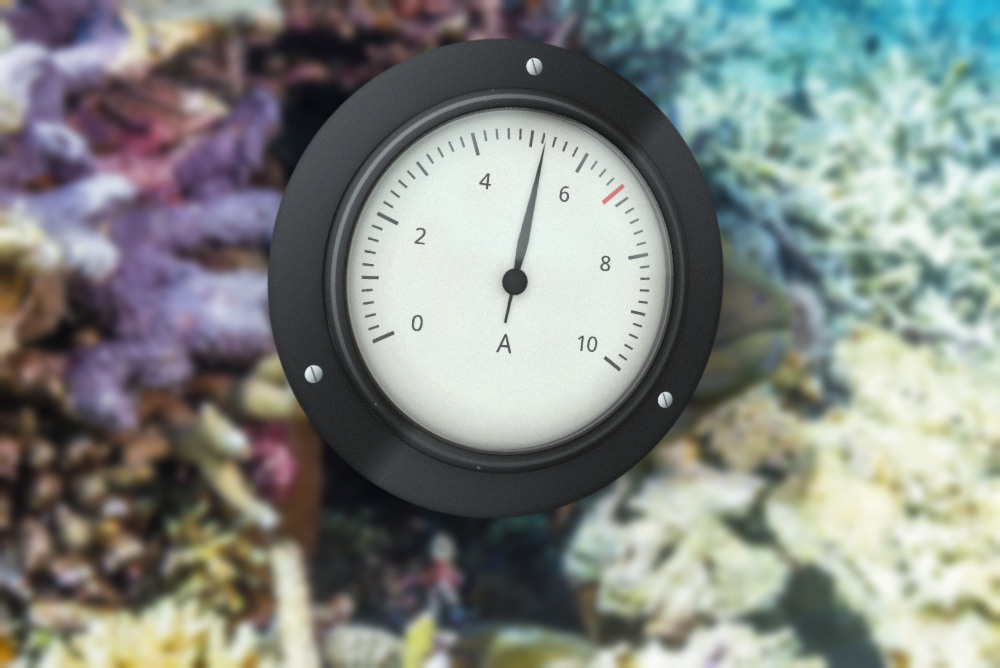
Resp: 5.2A
